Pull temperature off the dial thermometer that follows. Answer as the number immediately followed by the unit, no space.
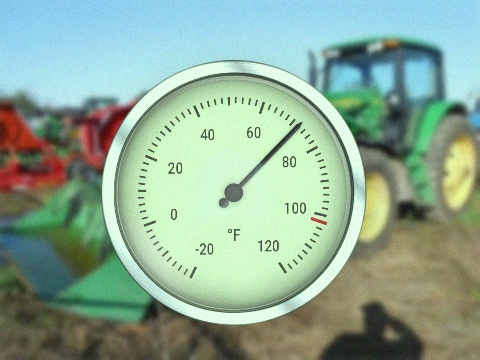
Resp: 72°F
